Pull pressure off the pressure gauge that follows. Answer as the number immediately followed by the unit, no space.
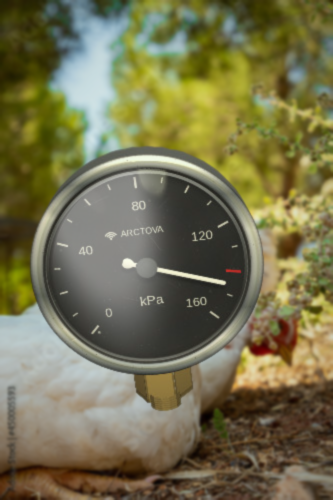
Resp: 145kPa
